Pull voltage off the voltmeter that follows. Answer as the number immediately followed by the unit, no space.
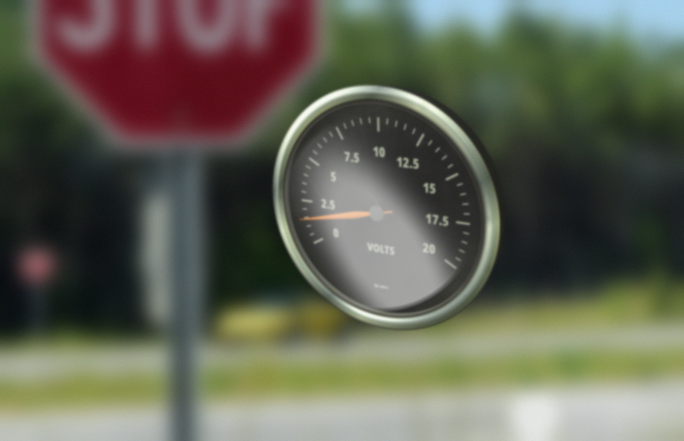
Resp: 1.5V
